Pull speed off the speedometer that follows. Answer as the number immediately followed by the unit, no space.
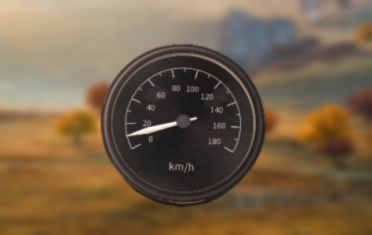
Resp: 10km/h
